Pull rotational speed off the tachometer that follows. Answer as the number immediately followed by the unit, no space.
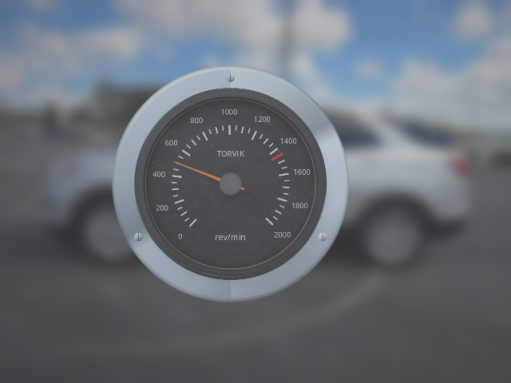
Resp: 500rpm
